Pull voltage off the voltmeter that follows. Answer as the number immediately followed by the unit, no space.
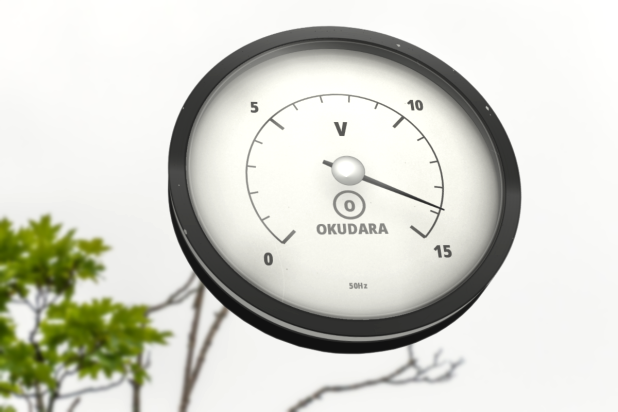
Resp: 14V
